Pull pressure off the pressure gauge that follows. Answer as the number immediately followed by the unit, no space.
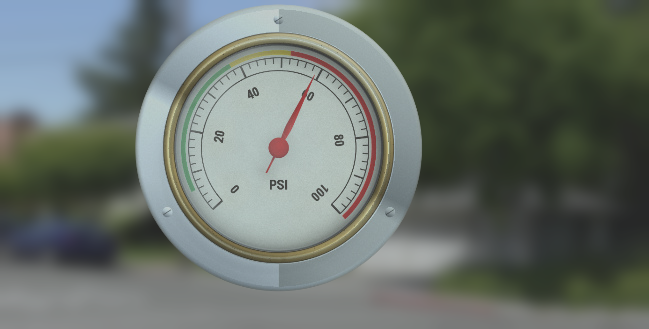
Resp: 59psi
